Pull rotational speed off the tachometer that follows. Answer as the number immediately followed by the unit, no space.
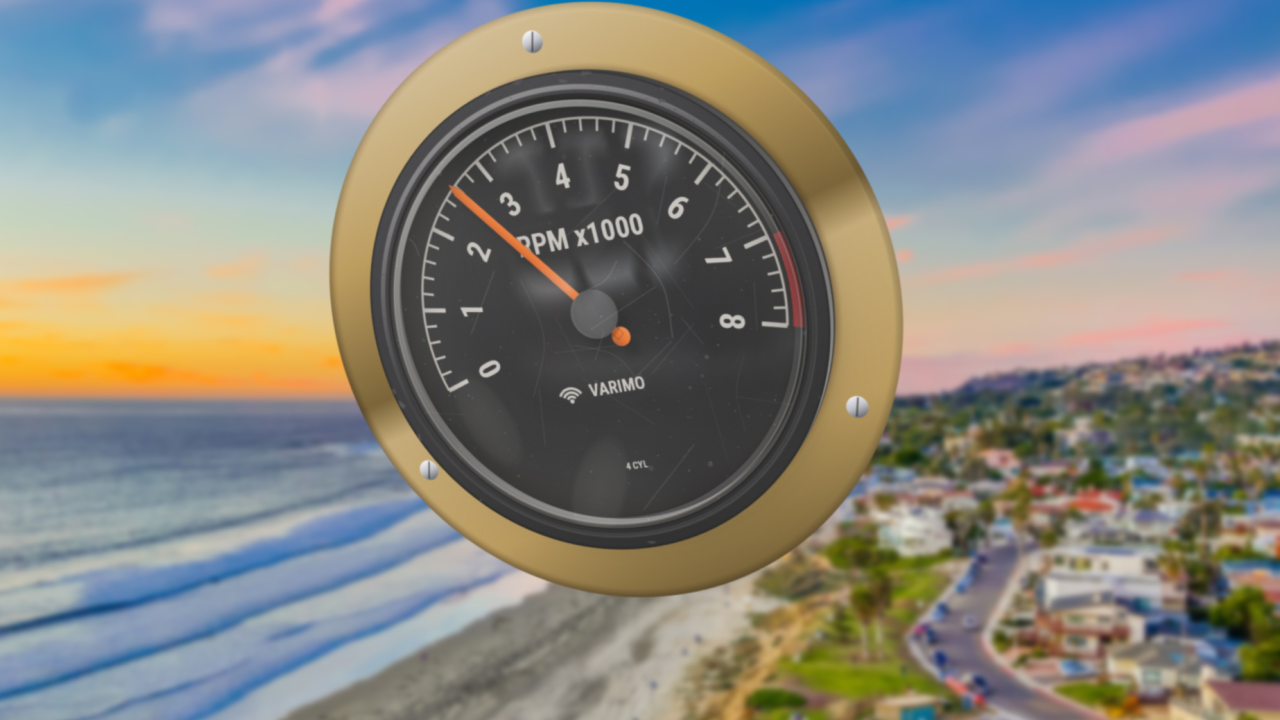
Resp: 2600rpm
